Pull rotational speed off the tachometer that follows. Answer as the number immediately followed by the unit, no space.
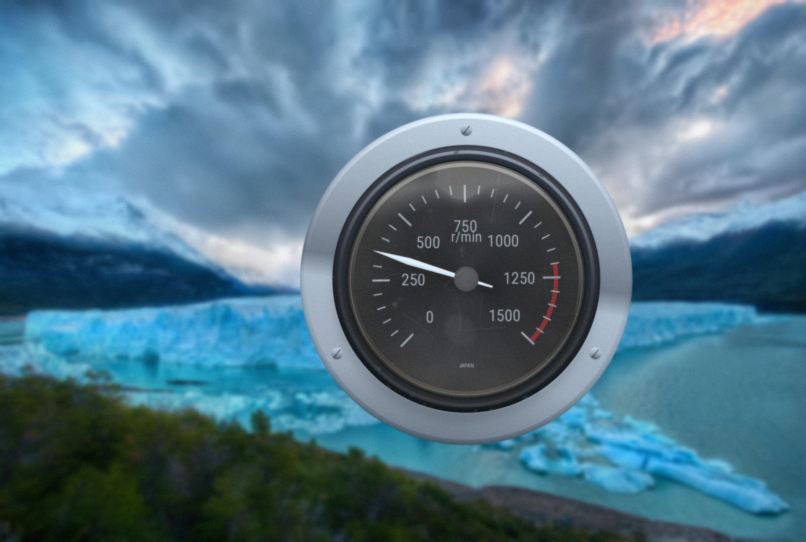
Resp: 350rpm
